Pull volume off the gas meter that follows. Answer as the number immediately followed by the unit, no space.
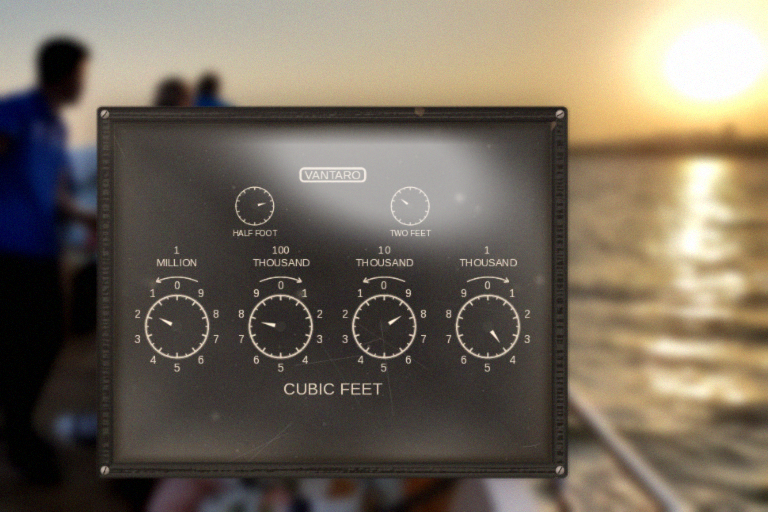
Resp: 178400ft³
